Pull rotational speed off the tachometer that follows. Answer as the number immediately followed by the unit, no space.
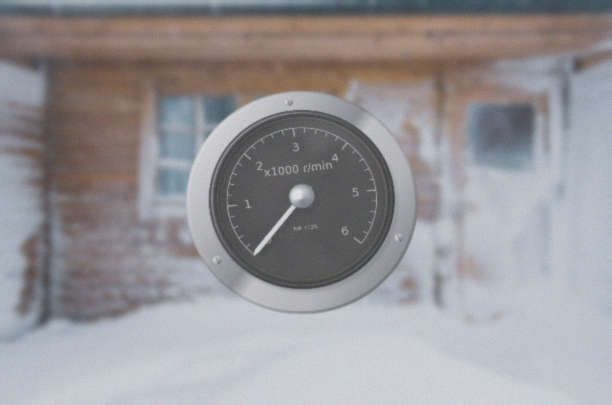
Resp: 0rpm
